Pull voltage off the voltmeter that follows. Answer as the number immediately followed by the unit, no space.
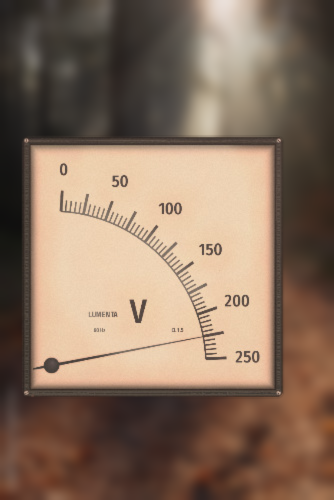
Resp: 225V
